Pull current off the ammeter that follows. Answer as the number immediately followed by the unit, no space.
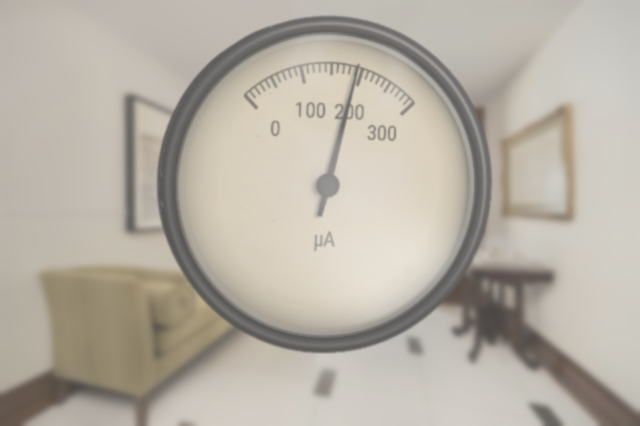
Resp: 190µA
